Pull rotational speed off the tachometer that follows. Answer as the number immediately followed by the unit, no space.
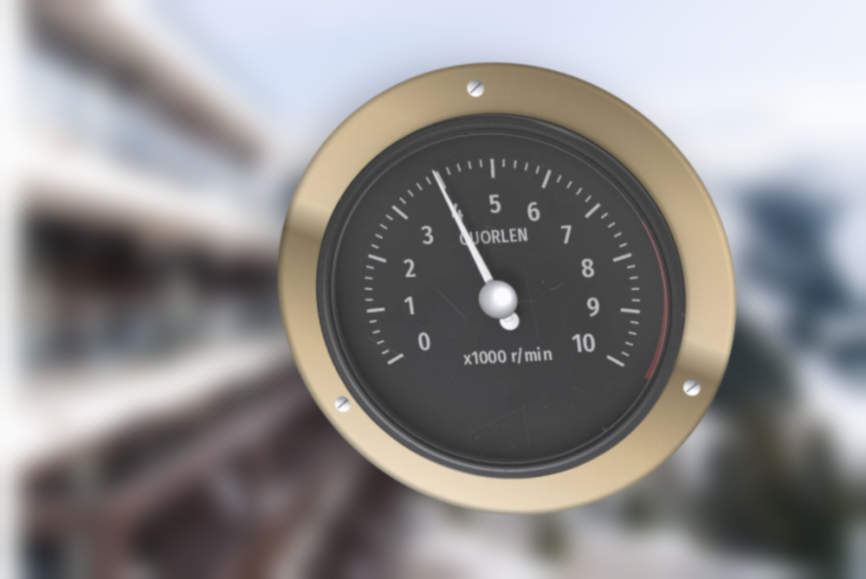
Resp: 4000rpm
